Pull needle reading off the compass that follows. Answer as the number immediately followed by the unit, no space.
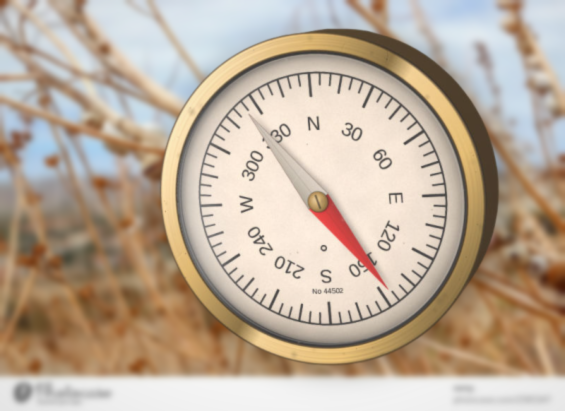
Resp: 145°
